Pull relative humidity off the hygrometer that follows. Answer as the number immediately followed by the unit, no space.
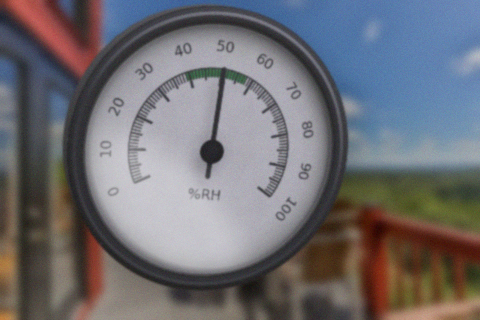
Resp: 50%
